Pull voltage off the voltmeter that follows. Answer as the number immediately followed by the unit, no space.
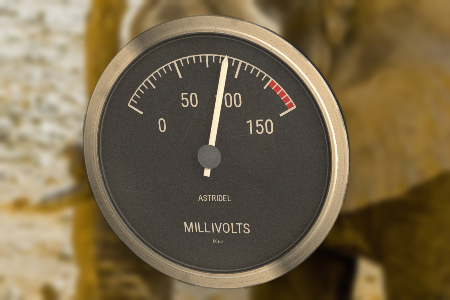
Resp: 90mV
